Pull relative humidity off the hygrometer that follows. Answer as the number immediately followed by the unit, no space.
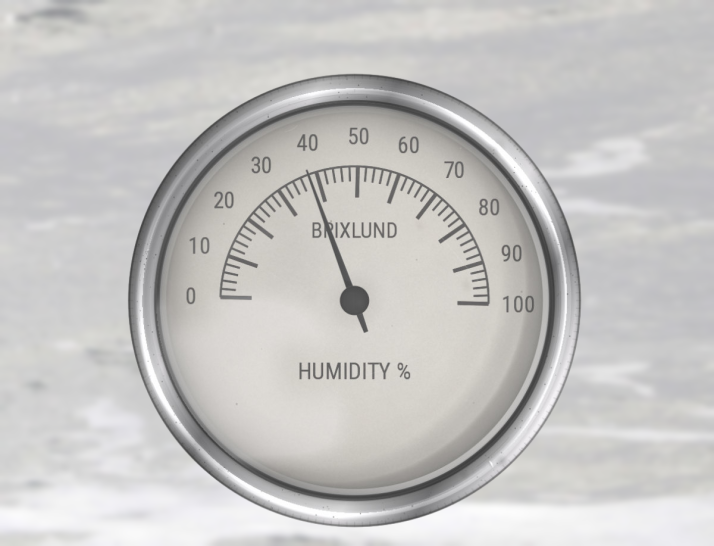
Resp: 38%
